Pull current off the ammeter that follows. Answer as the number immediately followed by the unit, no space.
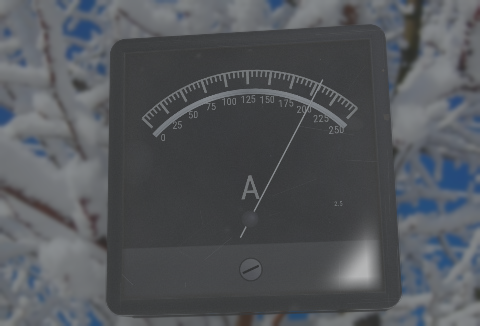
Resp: 205A
